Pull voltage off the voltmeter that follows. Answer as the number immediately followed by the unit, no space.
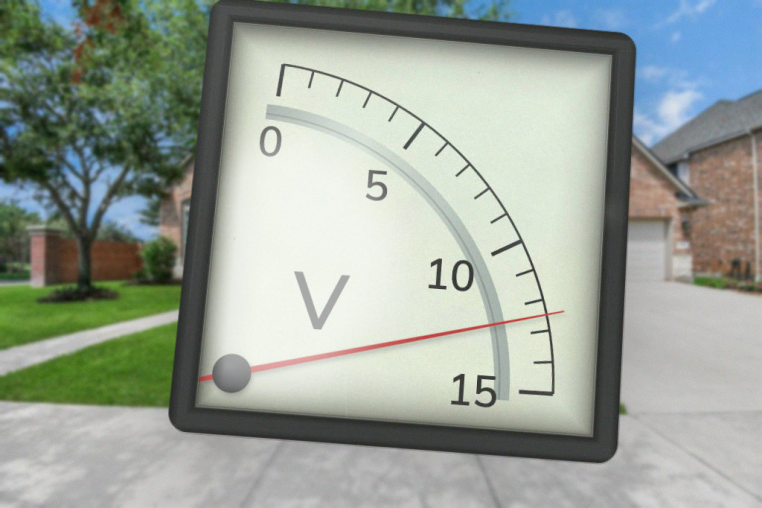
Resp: 12.5V
